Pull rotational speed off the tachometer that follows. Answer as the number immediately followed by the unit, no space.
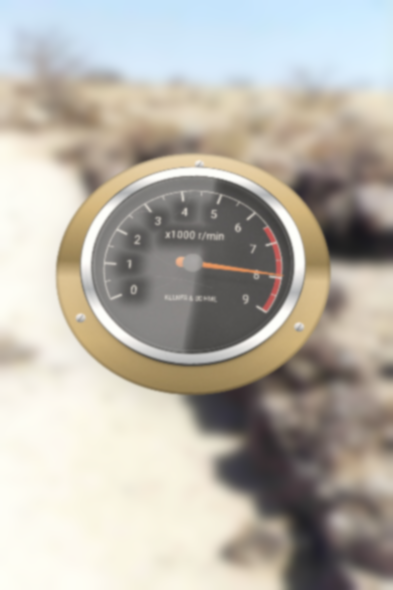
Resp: 8000rpm
